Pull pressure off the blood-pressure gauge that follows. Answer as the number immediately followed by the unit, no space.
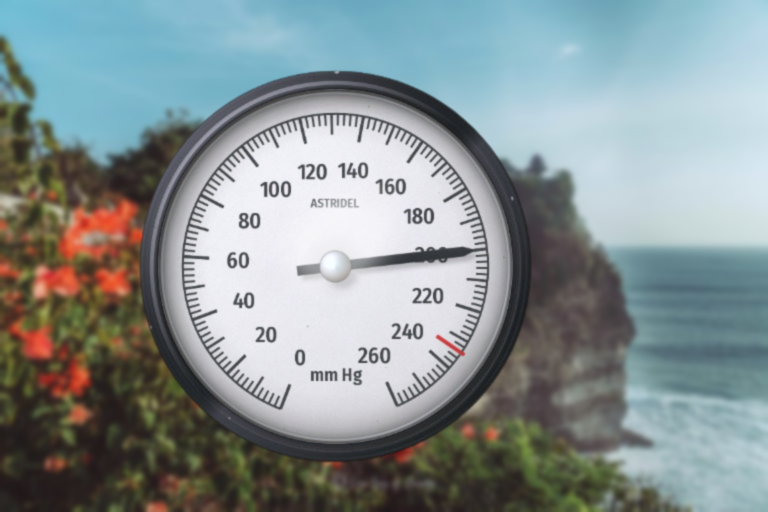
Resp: 200mmHg
